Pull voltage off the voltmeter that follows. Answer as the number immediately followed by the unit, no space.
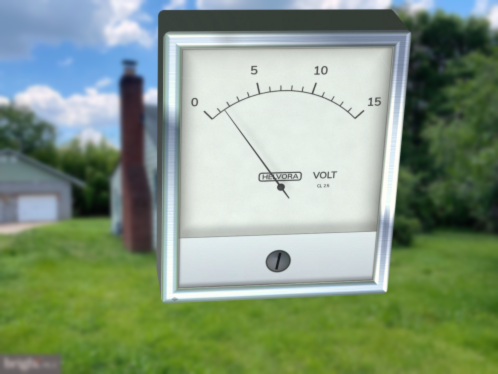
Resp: 1.5V
